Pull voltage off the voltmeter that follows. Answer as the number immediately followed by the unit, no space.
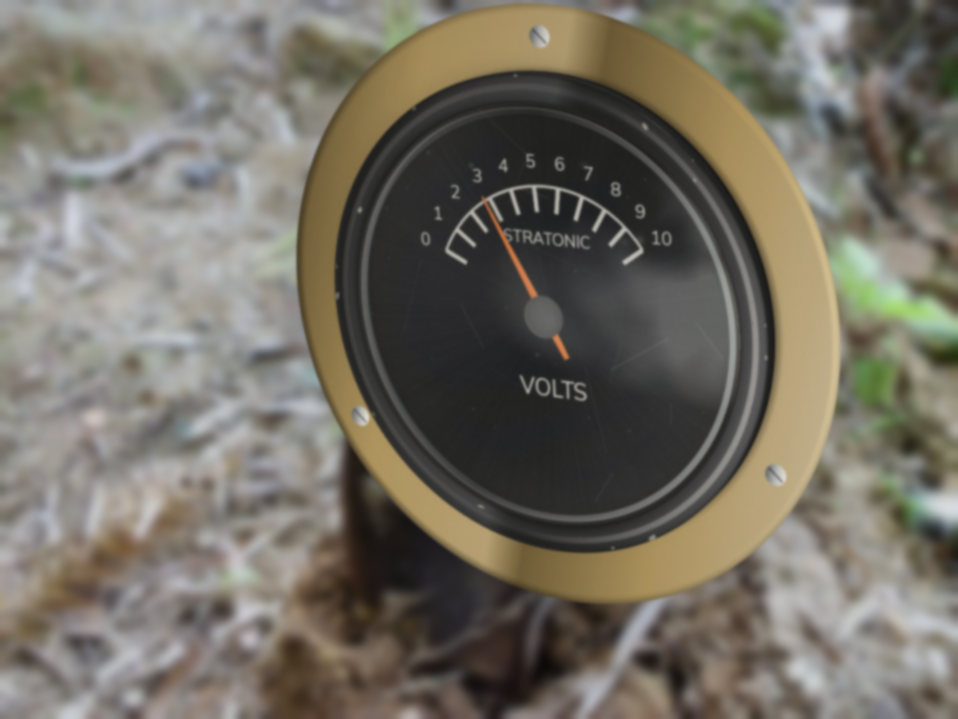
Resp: 3V
